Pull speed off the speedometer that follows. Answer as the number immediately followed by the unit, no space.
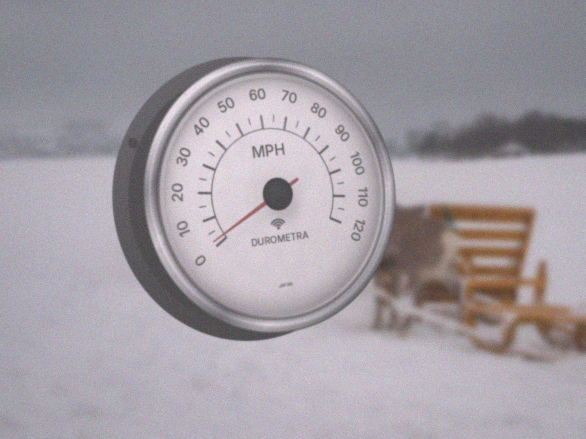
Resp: 2.5mph
